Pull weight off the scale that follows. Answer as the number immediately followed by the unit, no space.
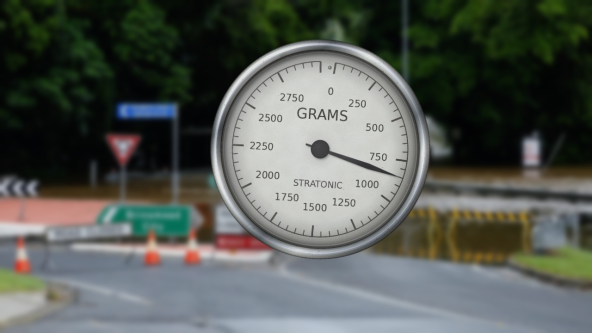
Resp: 850g
